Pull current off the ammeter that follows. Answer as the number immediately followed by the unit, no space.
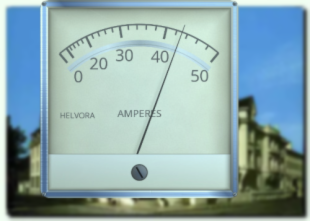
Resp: 43A
